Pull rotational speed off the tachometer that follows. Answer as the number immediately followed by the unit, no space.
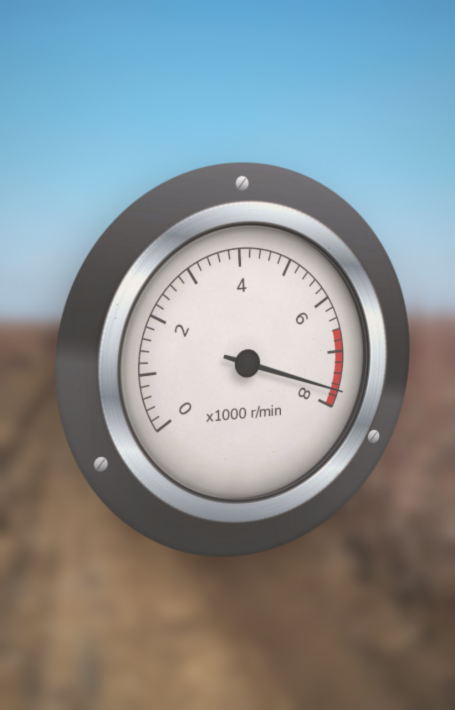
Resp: 7700rpm
